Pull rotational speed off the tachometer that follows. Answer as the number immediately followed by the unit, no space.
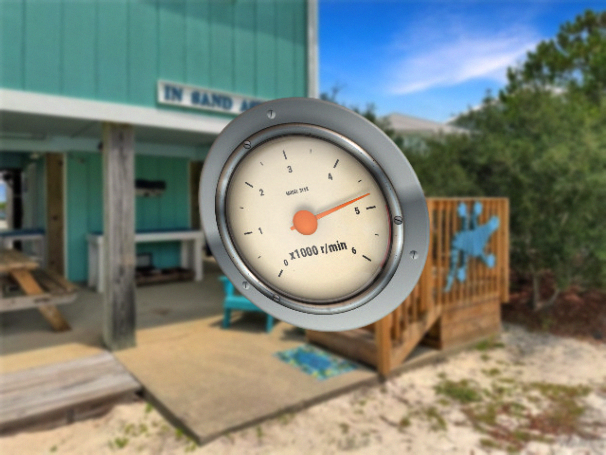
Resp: 4750rpm
